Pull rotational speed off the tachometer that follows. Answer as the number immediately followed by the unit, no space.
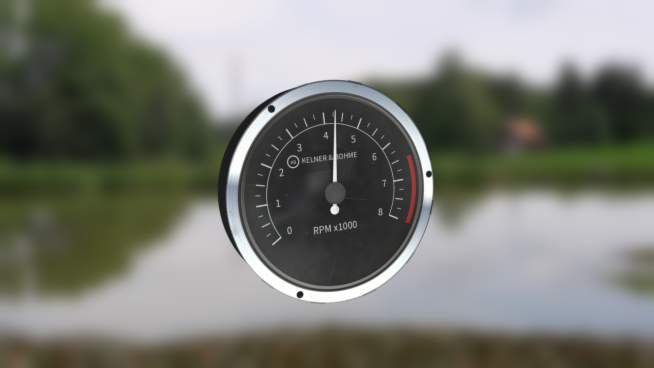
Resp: 4250rpm
